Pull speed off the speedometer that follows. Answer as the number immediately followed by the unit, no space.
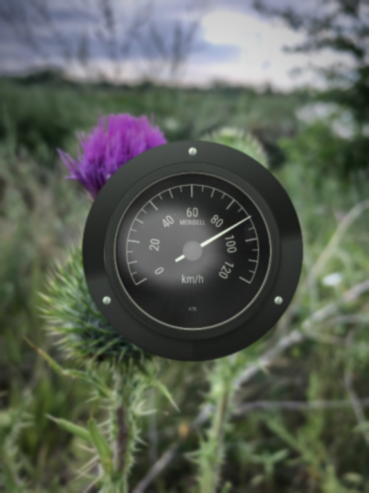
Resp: 90km/h
